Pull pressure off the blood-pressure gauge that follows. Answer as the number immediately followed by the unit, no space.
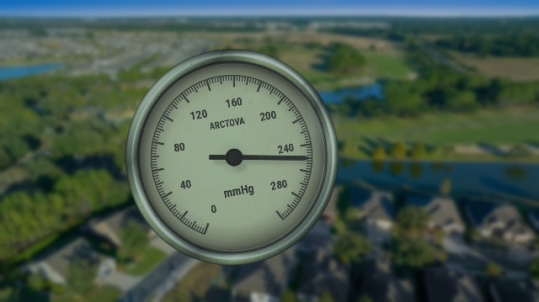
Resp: 250mmHg
